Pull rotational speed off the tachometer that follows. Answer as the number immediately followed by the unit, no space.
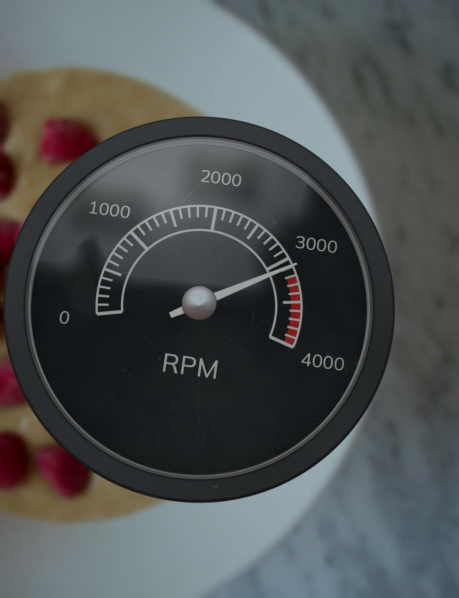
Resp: 3100rpm
